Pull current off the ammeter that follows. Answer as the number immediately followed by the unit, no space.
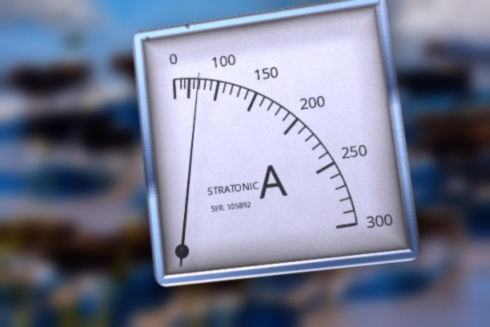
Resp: 70A
